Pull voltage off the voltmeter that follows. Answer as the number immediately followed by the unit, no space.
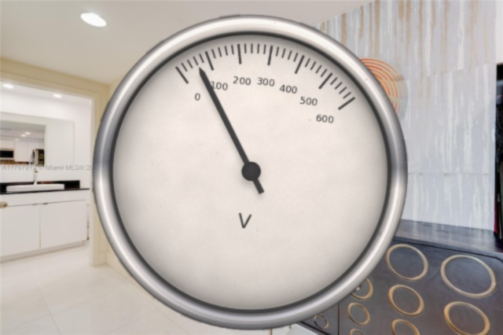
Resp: 60V
